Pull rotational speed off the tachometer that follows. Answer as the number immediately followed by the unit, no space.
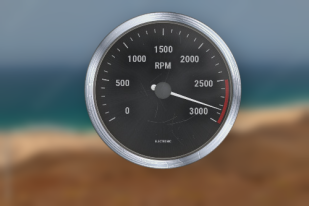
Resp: 2850rpm
